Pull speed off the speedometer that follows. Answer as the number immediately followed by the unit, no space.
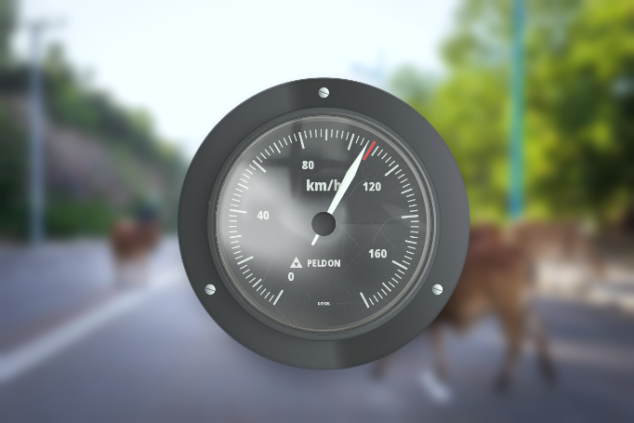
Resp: 106km/h
